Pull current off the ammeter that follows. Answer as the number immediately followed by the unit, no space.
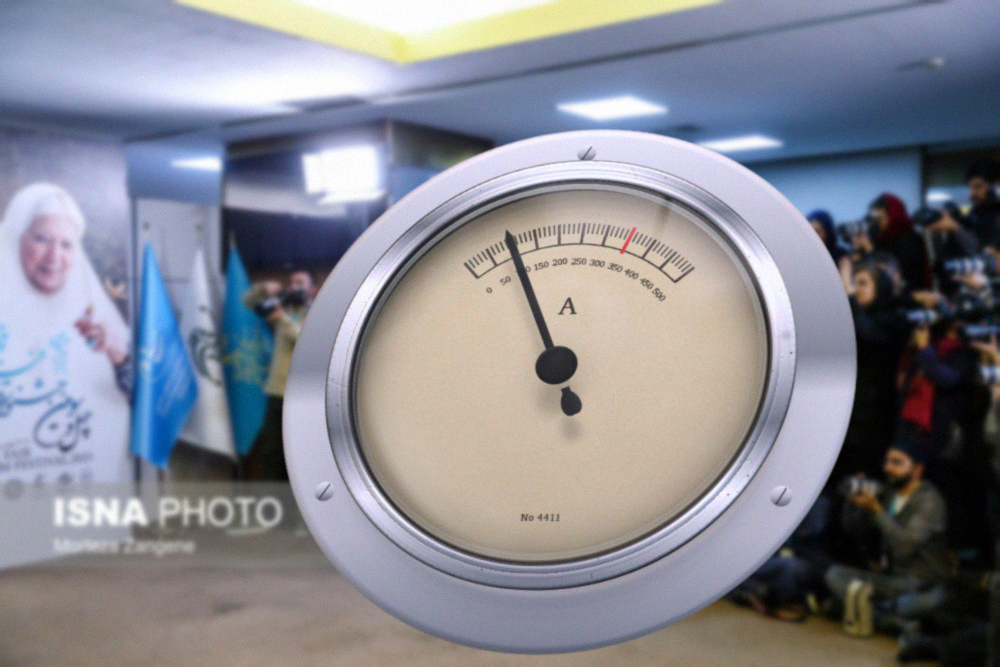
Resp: 100A
